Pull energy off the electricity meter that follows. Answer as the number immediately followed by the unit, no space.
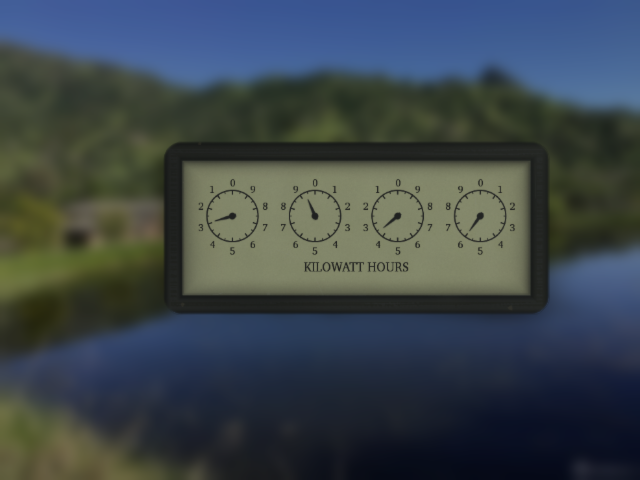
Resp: 2936kWh
